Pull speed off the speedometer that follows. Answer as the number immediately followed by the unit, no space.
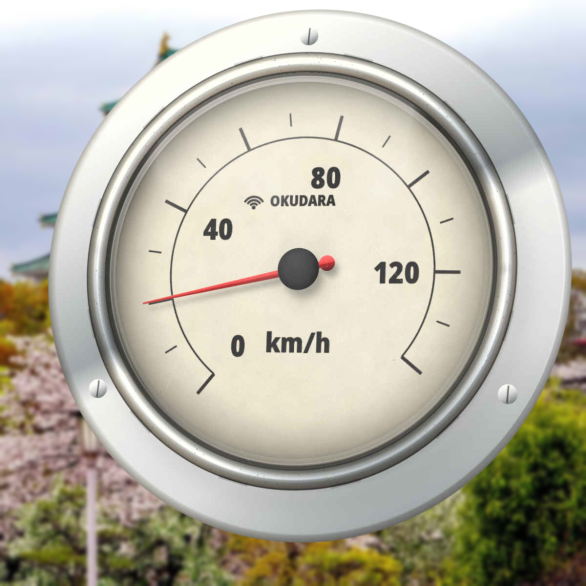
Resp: 20km/h
